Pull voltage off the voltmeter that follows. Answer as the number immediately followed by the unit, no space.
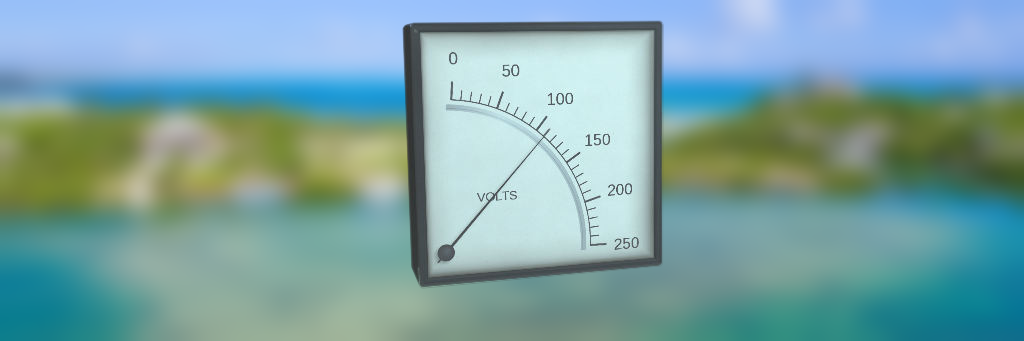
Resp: 110V
